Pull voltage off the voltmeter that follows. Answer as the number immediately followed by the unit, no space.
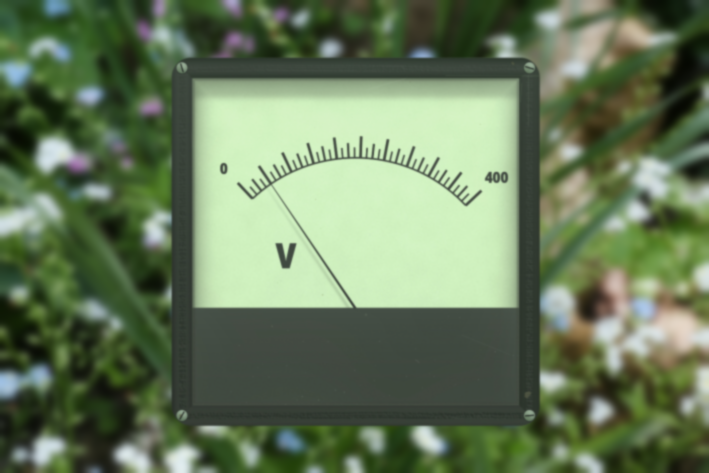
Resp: 40V
